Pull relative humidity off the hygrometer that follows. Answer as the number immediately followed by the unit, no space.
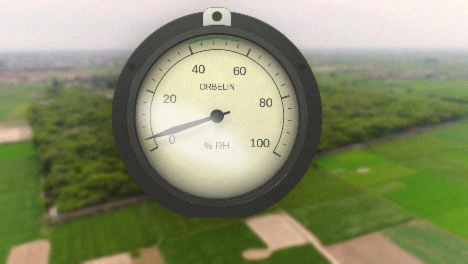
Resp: 4%
